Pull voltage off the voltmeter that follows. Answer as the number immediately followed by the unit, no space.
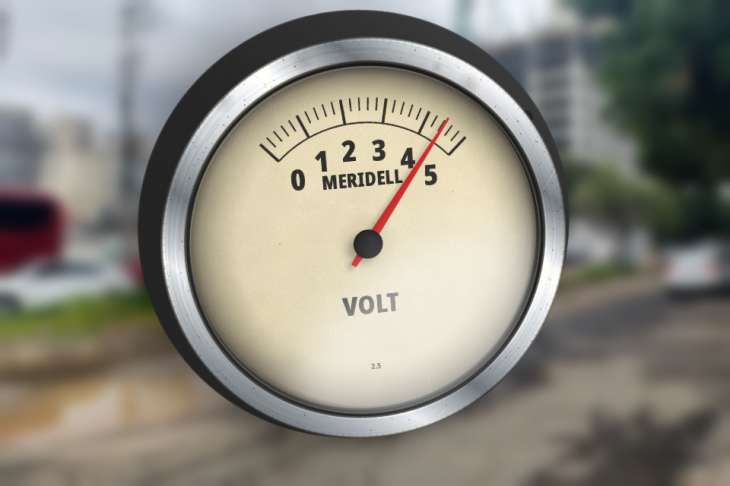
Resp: 4.4V
